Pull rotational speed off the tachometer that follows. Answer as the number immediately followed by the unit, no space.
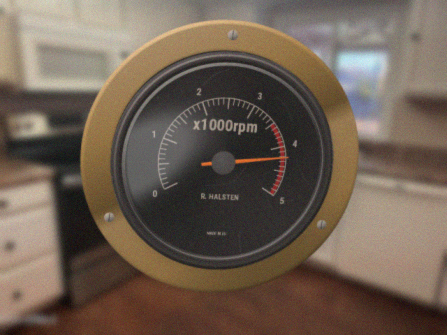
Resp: 4200rpm
